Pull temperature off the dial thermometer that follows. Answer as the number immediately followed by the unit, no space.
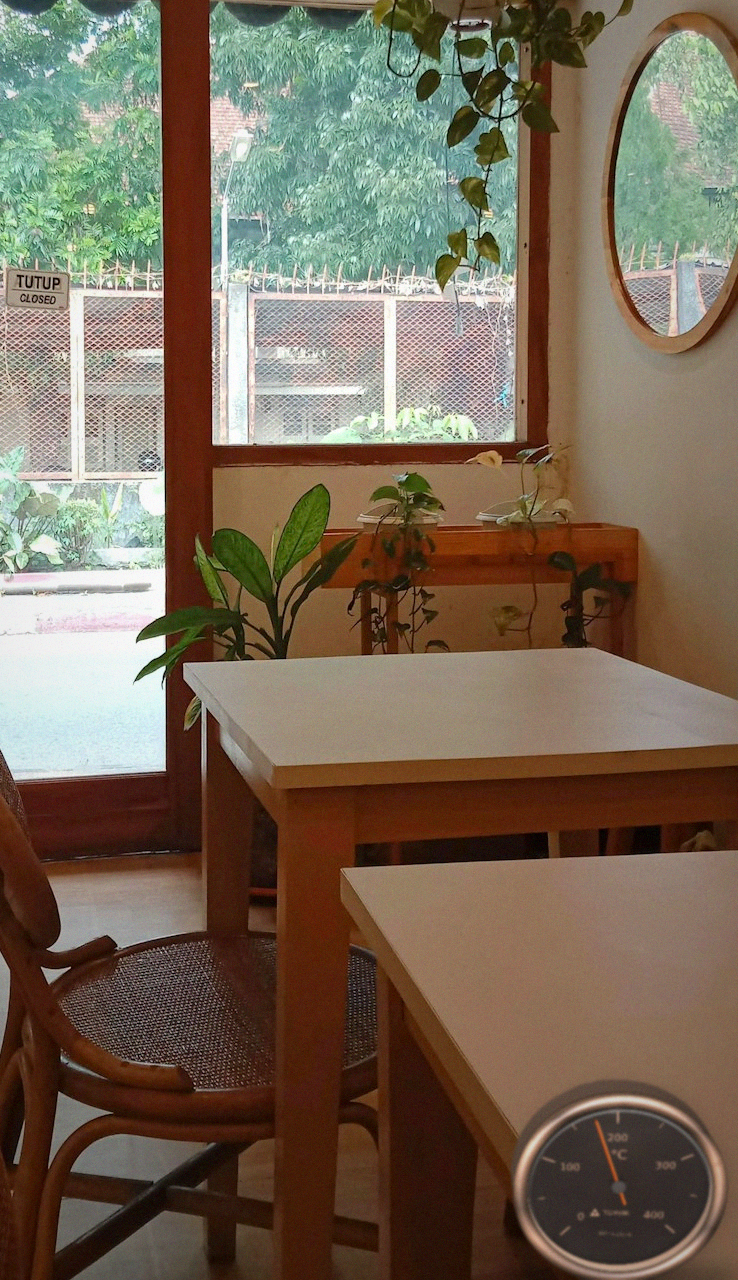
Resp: 175°C
